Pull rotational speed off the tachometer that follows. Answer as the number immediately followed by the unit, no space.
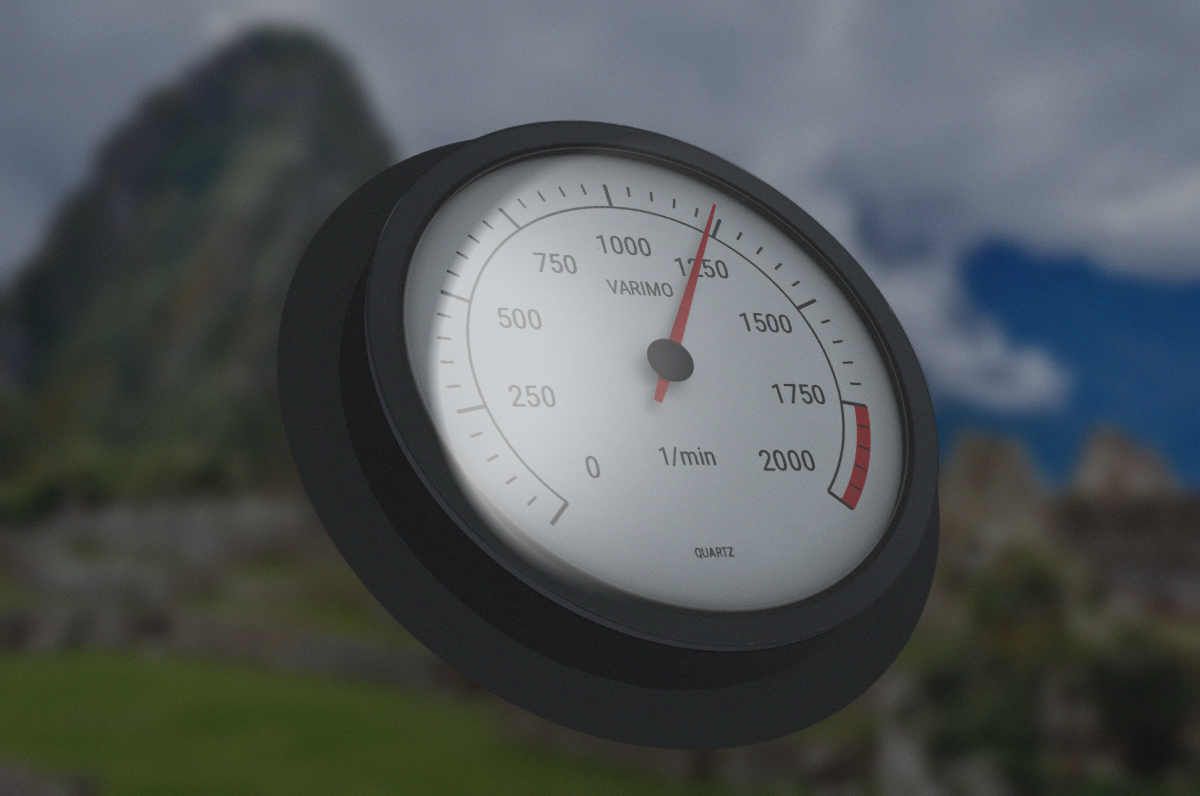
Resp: 1225rpm
